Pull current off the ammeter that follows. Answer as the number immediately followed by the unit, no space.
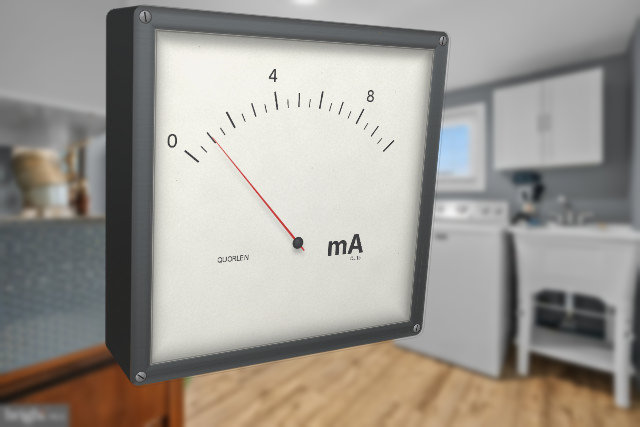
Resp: 1mA
